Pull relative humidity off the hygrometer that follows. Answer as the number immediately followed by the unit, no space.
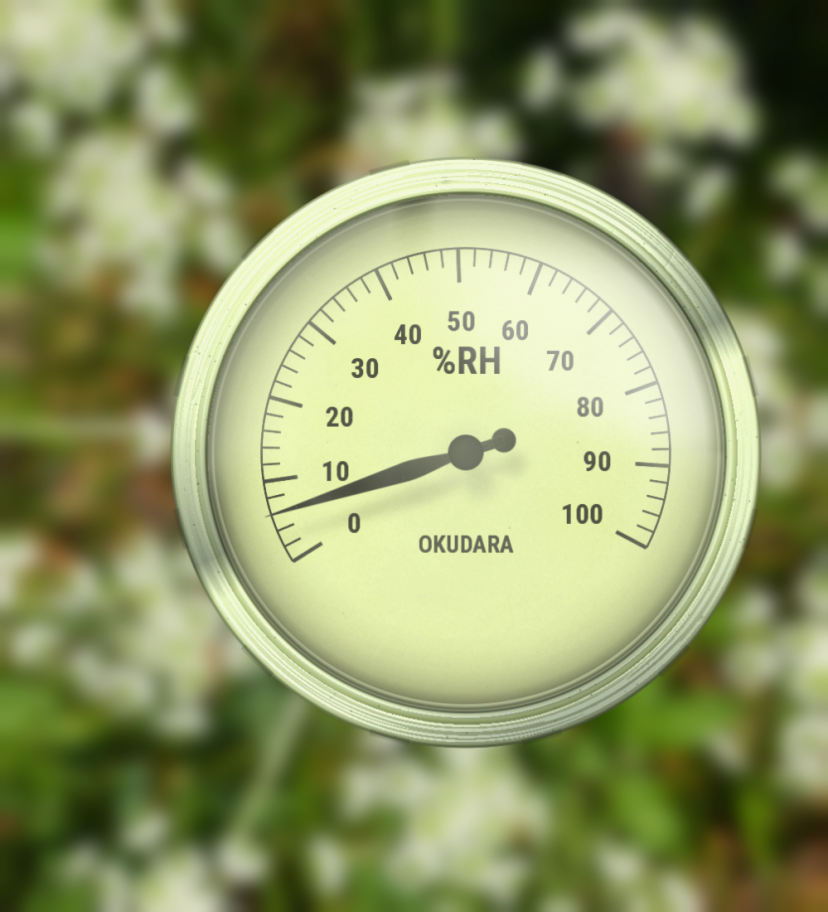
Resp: 6%
